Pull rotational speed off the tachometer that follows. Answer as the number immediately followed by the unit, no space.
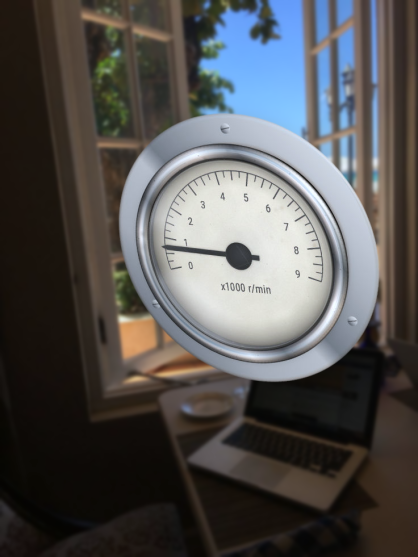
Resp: 750rpm
